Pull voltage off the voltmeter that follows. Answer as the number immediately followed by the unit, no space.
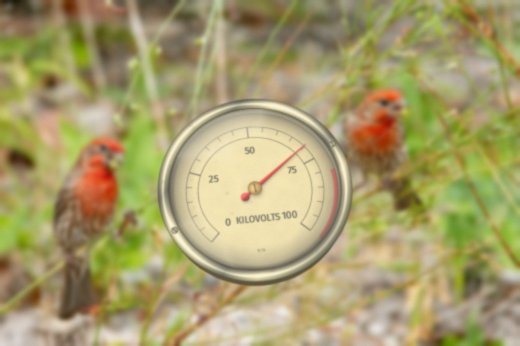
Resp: 70kV
